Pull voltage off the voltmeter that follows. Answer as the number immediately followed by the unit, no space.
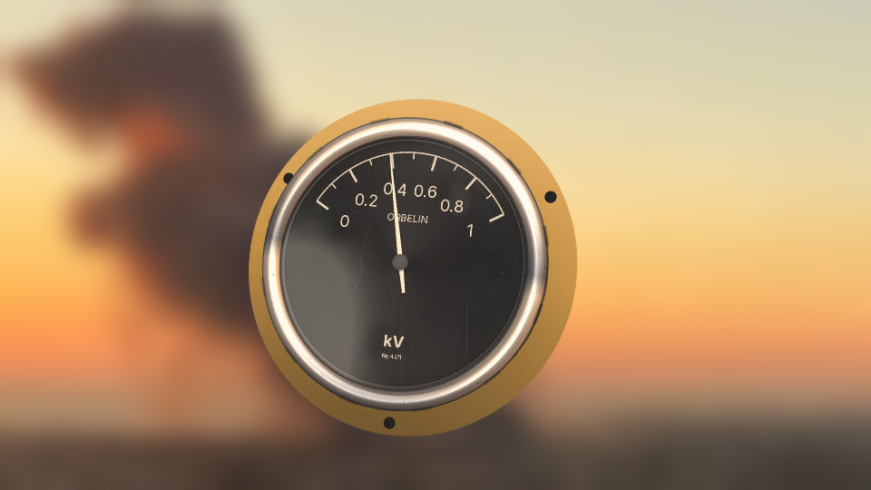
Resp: 0.4kV
